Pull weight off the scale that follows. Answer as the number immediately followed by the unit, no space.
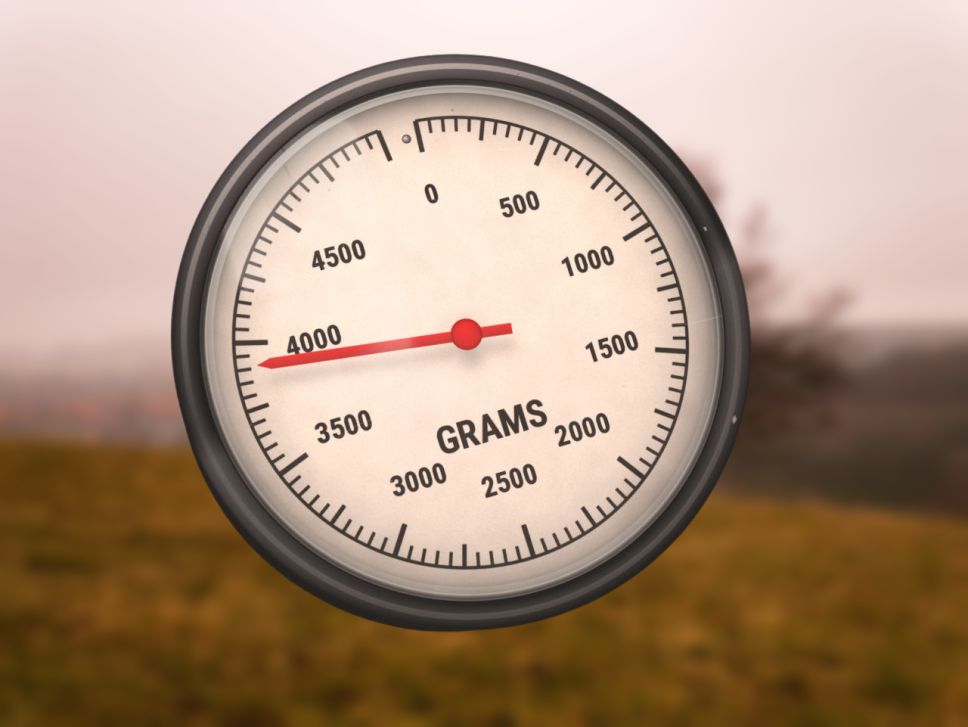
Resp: 3900g
